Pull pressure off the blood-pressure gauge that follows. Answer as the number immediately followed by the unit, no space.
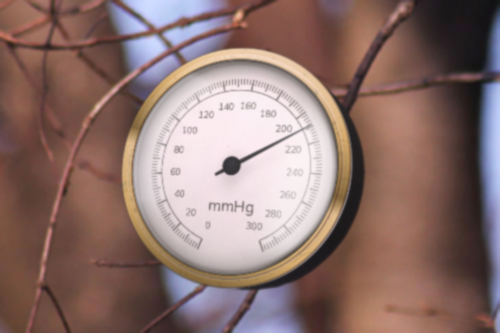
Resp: 210mmHg
